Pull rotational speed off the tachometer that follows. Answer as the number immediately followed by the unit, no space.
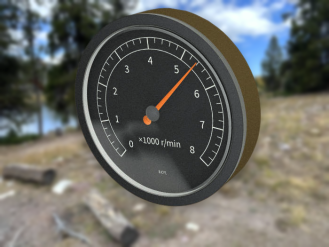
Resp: 5400rpm
